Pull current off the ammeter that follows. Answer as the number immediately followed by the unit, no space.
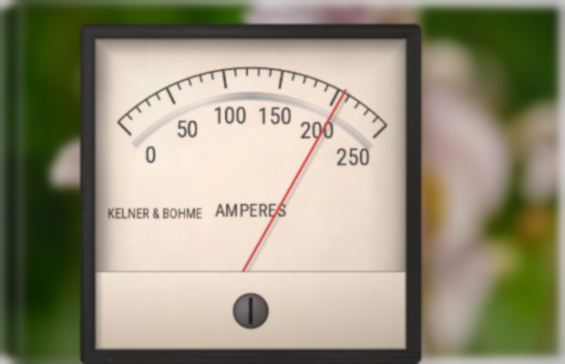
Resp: 205A
